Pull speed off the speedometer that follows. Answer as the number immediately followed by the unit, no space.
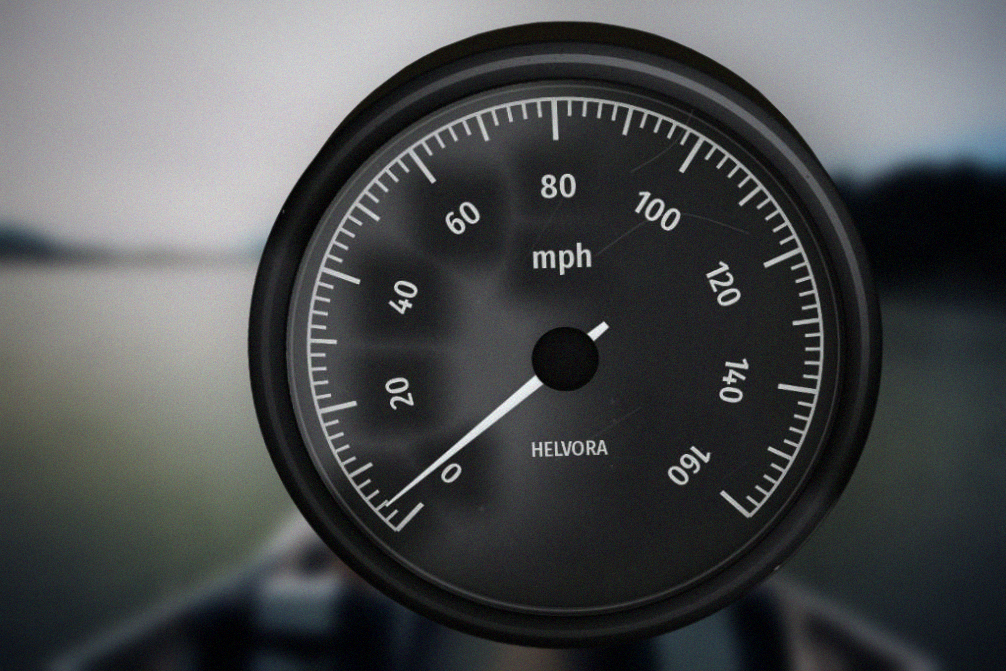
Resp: 4mph
